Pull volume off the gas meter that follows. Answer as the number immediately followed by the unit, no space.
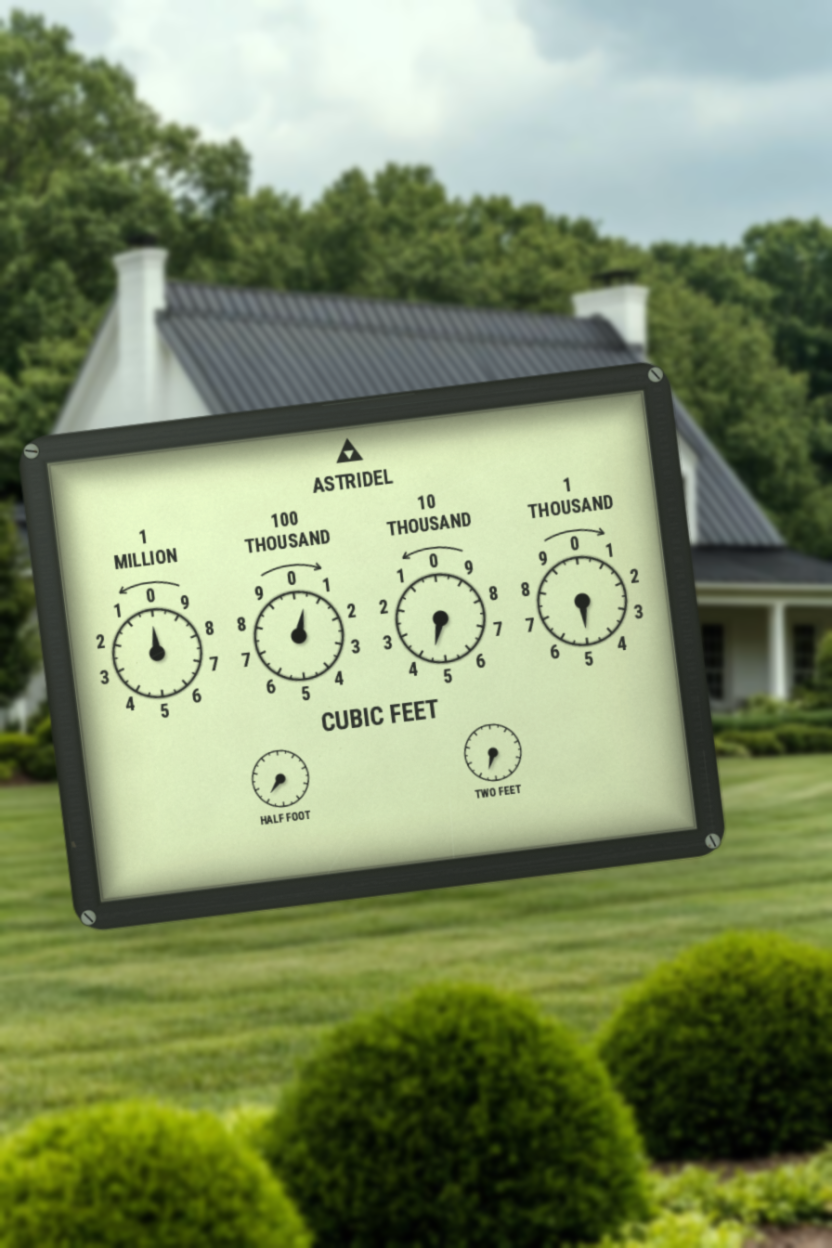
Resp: 4500ft³
